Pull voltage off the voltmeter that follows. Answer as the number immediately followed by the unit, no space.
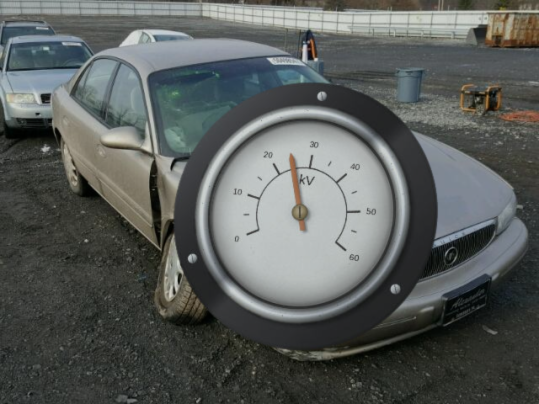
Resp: 25kV
